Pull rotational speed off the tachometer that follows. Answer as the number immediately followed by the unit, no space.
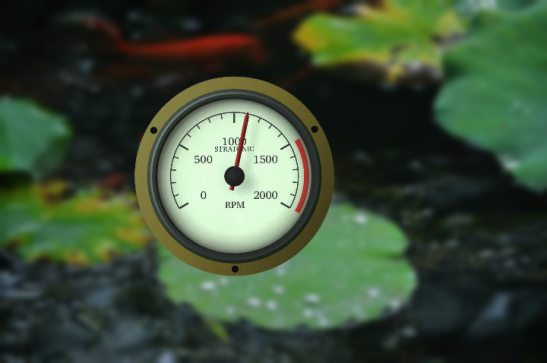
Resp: 1100rpm
